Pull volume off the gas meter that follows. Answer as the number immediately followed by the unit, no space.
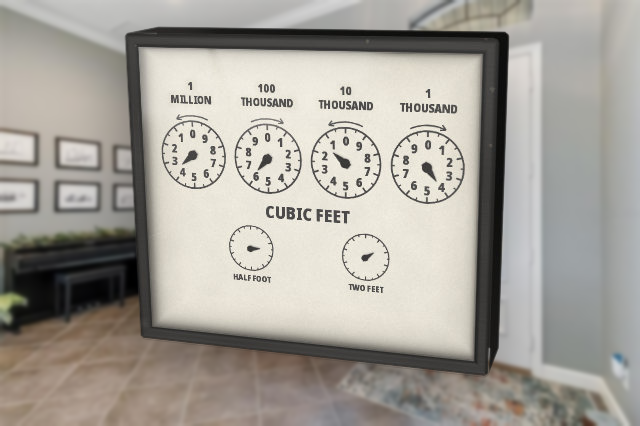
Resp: 361400ft³
